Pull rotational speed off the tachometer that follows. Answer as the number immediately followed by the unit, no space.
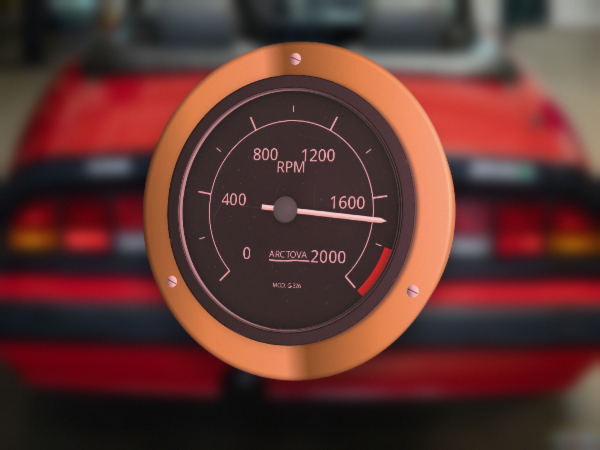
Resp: 1700rpm
